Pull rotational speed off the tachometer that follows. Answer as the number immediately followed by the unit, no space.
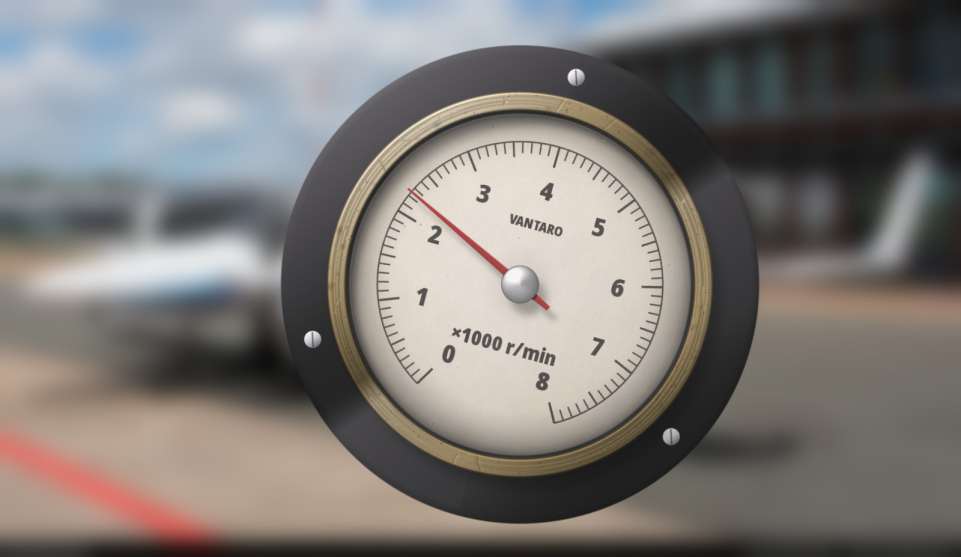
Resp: 2250rpm
